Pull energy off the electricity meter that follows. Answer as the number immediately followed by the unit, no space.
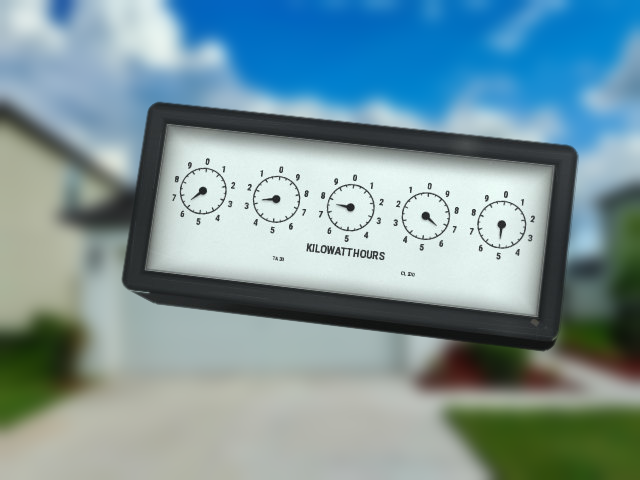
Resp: 62765kWh
